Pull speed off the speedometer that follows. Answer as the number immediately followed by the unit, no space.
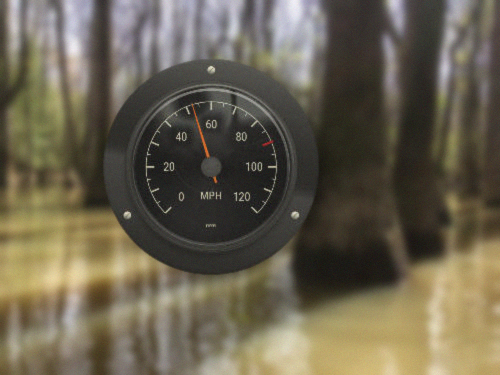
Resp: 52.5mph
